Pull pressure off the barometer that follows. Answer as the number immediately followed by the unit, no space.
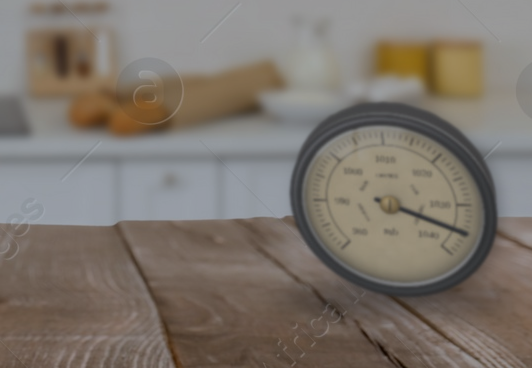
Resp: 1035mbar
